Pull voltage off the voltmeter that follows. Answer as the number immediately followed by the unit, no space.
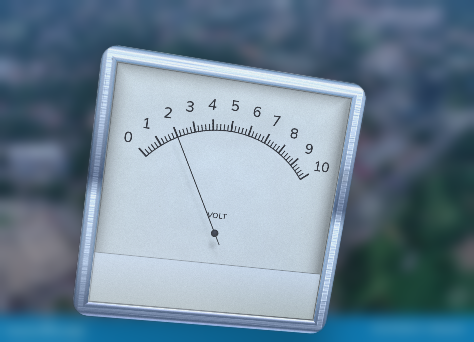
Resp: 2V
